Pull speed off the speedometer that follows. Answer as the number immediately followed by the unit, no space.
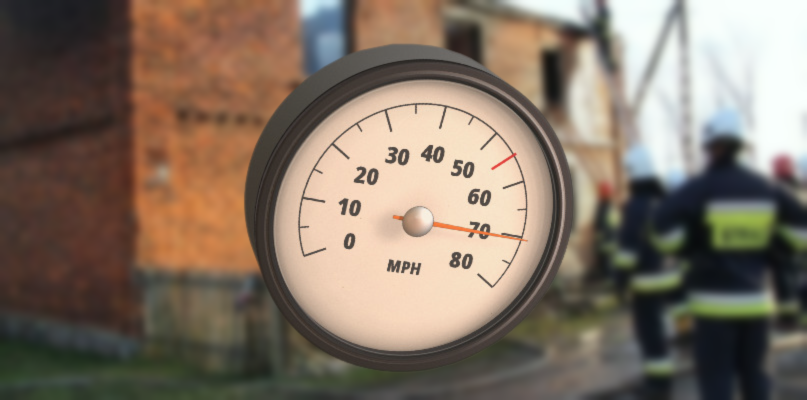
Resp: 70mph
